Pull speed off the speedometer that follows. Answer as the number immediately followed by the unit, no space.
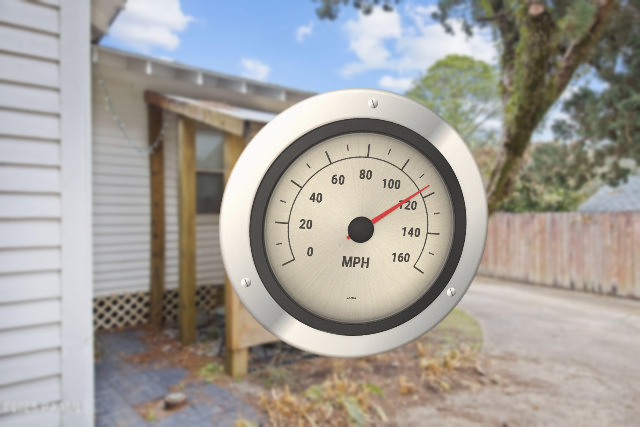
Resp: 115mph
